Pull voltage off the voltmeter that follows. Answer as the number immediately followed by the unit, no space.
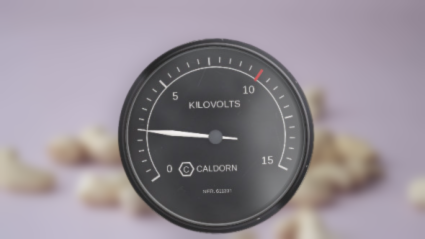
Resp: 2.5kV
